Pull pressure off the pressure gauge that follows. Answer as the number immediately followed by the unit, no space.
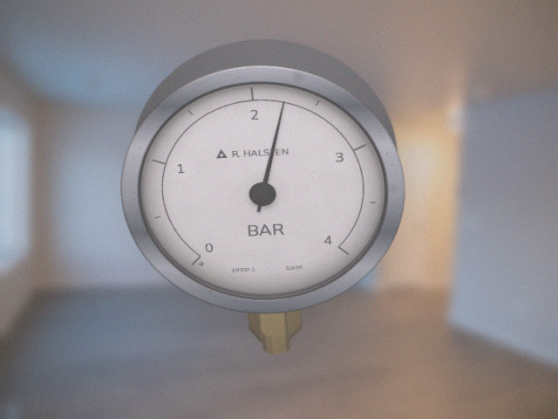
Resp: 2.25bar
